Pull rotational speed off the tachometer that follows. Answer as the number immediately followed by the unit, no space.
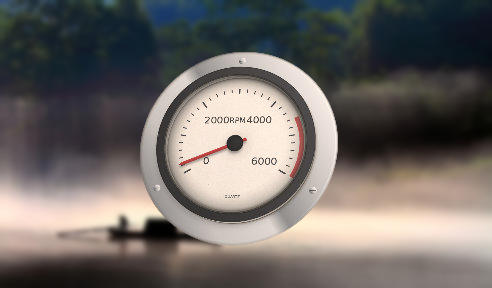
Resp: 200rpm
